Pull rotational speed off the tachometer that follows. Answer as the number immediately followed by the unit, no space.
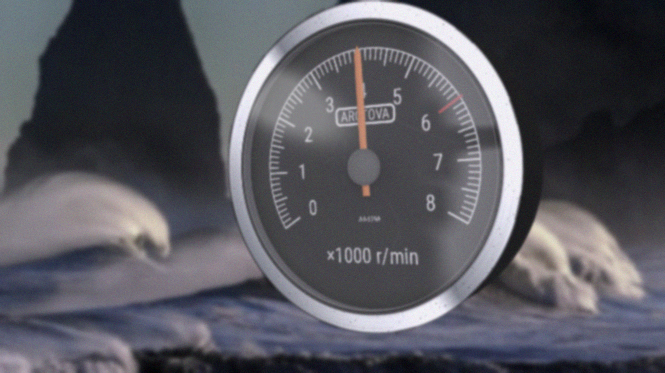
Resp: 4000rpm
